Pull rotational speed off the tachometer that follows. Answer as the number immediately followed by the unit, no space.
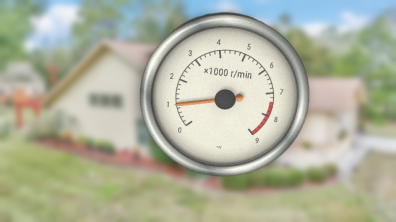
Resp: 1000rpm
